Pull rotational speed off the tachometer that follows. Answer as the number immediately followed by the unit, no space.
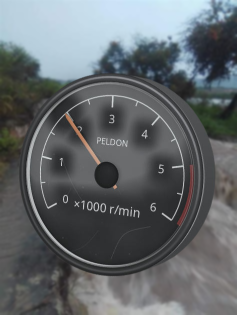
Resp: 2000rpm
